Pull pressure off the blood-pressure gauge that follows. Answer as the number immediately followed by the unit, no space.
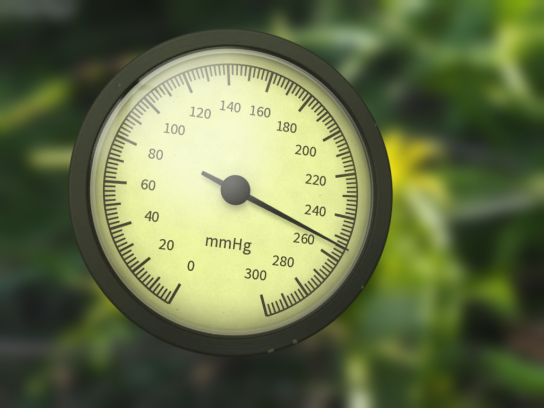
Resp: 254mmHg
